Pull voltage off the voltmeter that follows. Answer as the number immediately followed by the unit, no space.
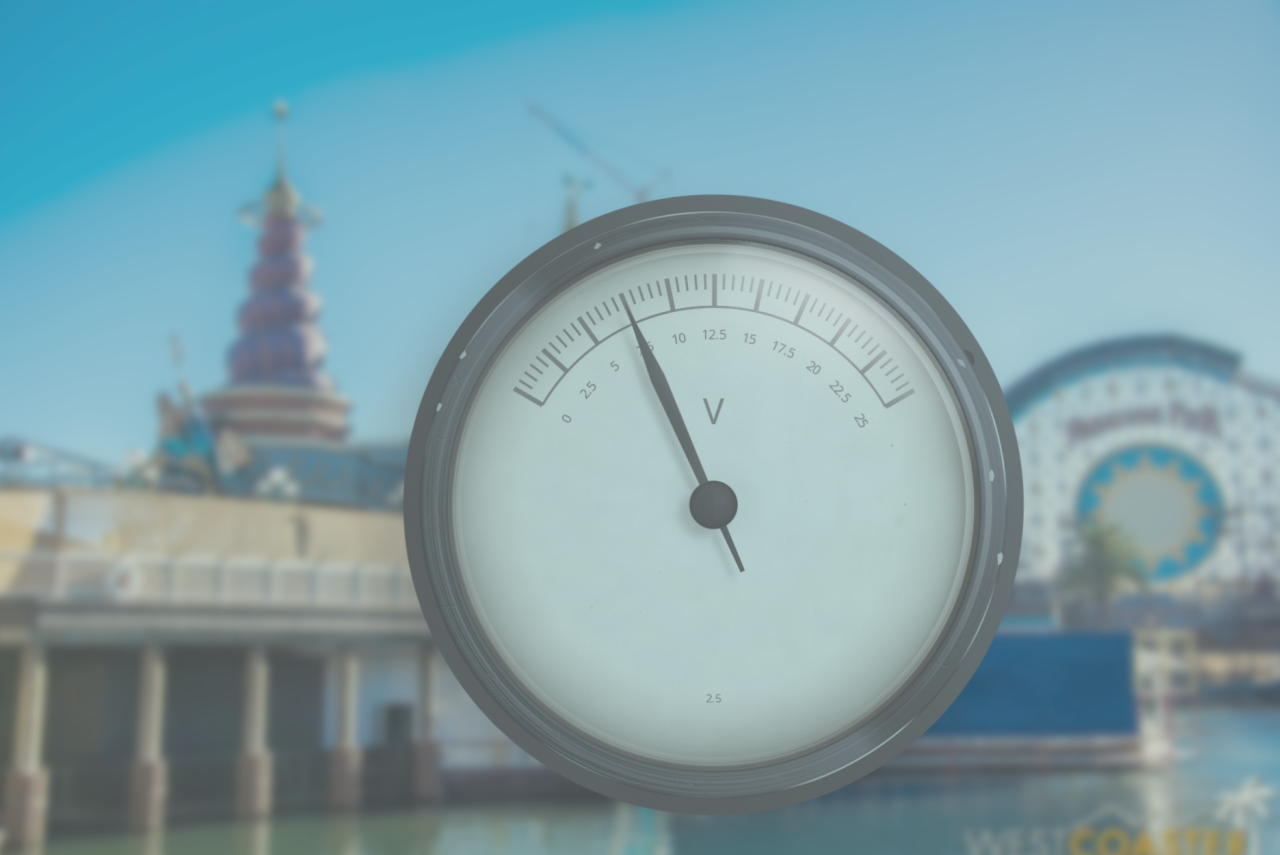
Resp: 7.5V
